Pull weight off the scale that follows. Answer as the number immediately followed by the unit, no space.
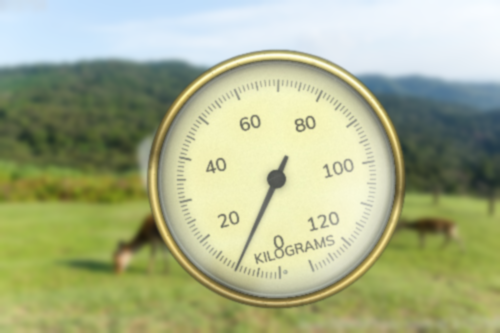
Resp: 10kg
